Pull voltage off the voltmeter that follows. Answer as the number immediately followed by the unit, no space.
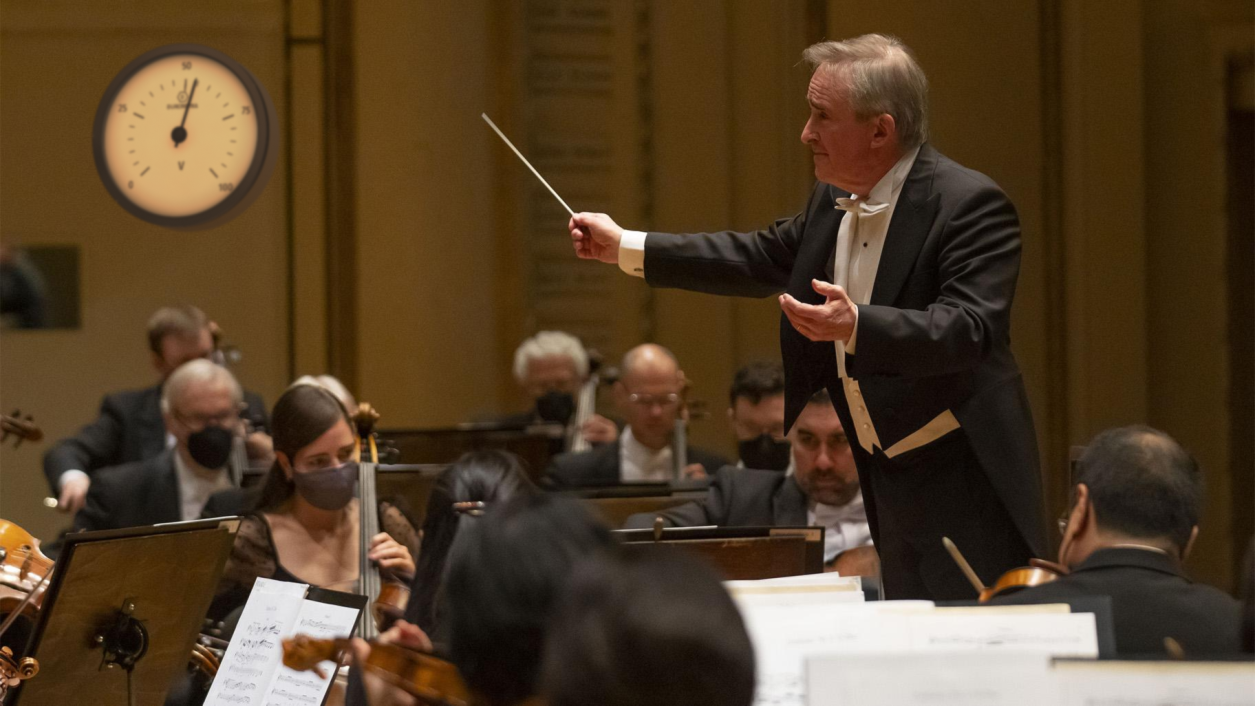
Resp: 55V
